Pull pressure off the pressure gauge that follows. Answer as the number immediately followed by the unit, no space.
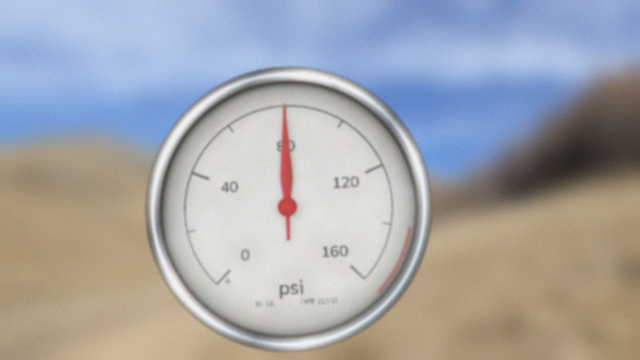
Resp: 80psi
